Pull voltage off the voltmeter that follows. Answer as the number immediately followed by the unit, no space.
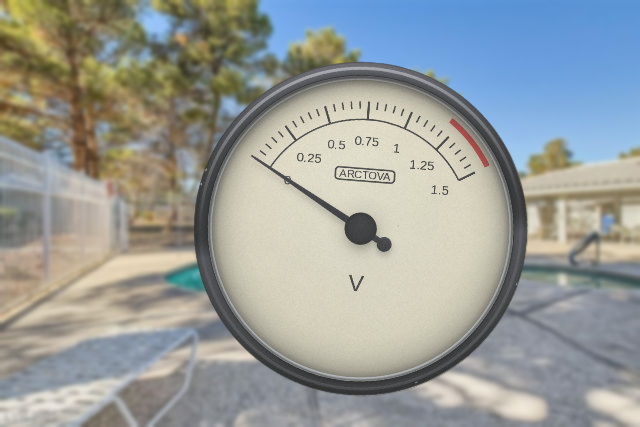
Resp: 0V
